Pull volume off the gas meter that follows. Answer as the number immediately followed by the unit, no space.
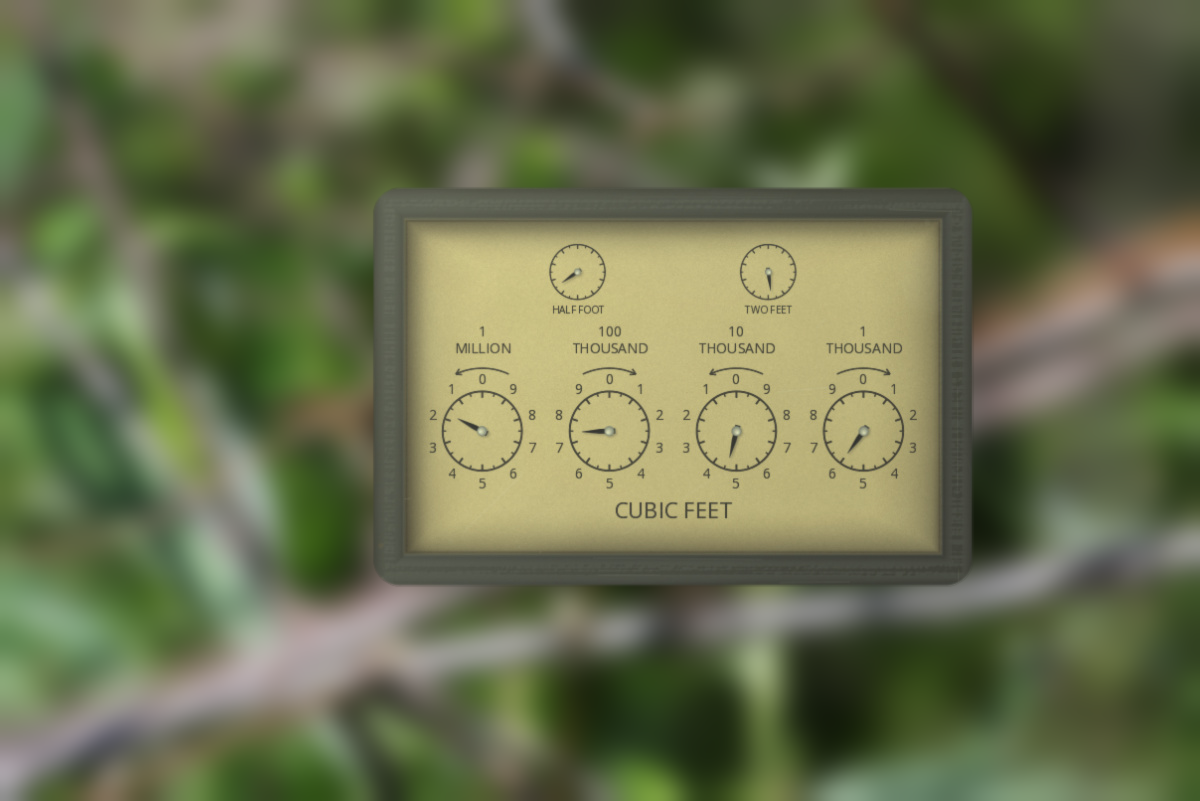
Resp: 174600ft³
